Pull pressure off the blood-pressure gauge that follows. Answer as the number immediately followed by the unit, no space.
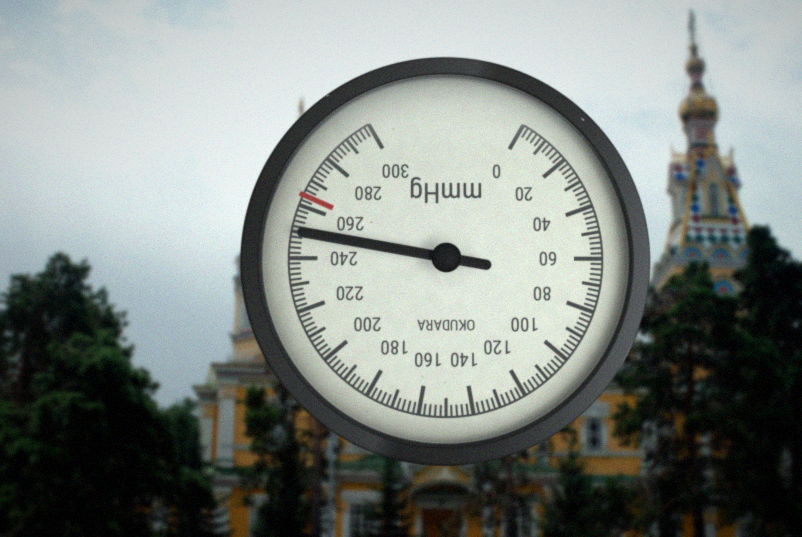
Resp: 250mmHg
